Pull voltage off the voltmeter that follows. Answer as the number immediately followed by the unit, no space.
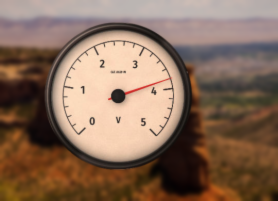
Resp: 3.8V
